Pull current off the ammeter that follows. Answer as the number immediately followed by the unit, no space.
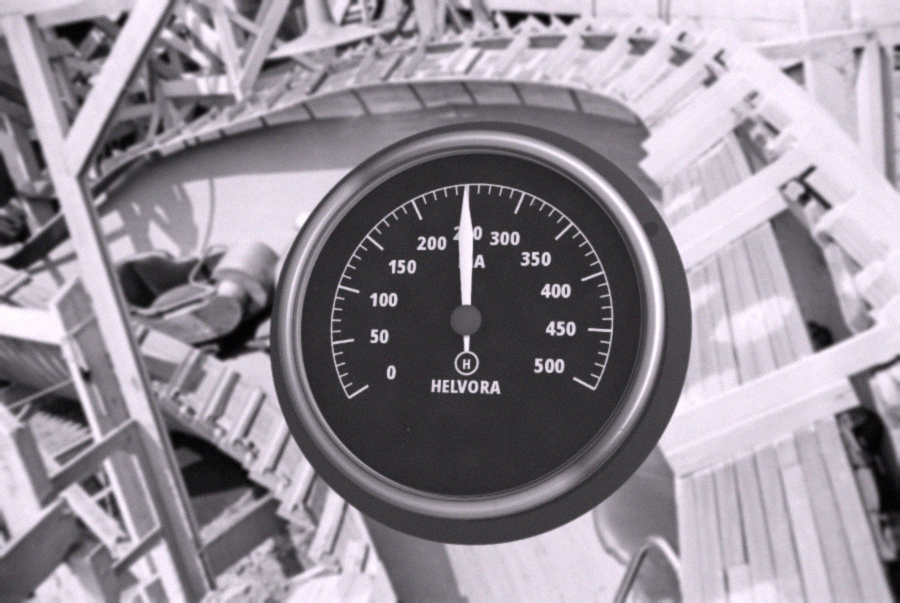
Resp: 250mA
